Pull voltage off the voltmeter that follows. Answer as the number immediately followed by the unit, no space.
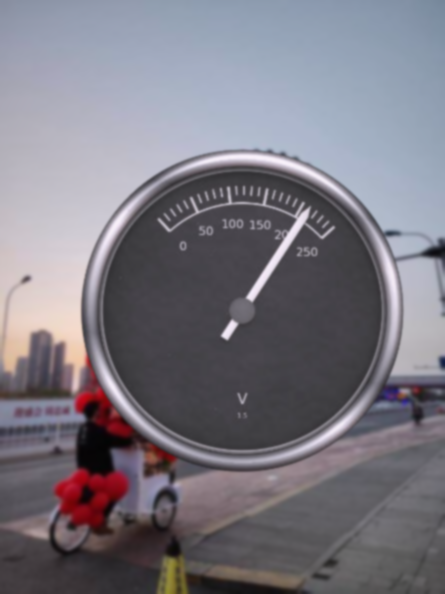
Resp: 210V
